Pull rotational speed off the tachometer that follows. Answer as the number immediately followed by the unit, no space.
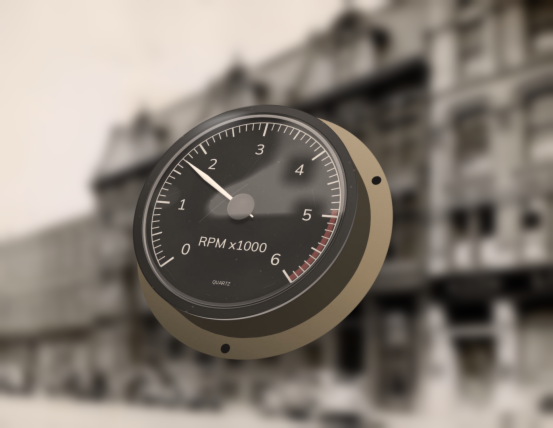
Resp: 1700rpm
